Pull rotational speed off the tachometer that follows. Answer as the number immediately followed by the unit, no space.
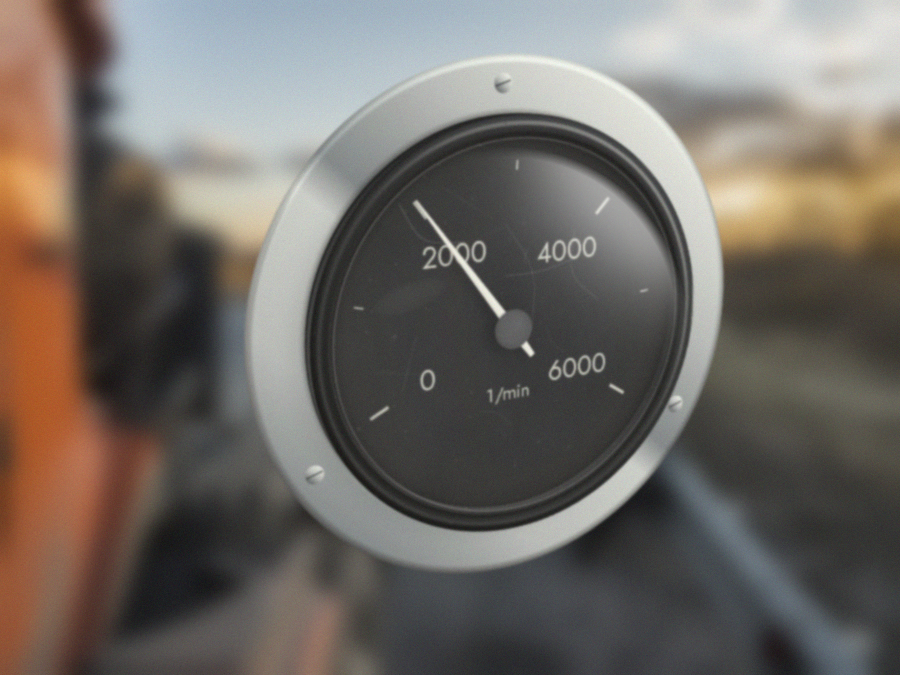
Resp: 2000rpm
